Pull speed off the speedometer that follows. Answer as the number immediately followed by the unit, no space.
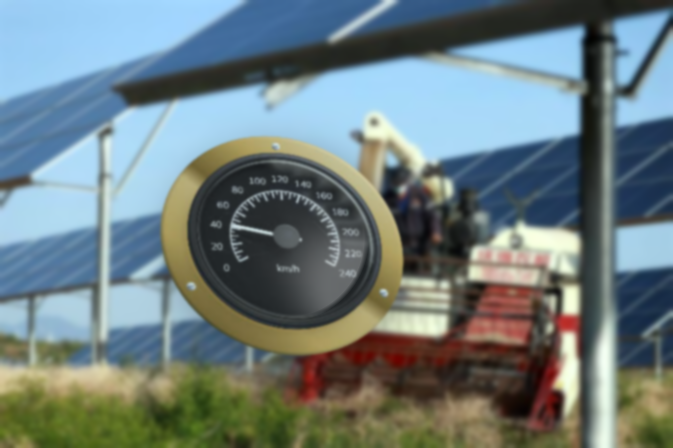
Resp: 40km/h
